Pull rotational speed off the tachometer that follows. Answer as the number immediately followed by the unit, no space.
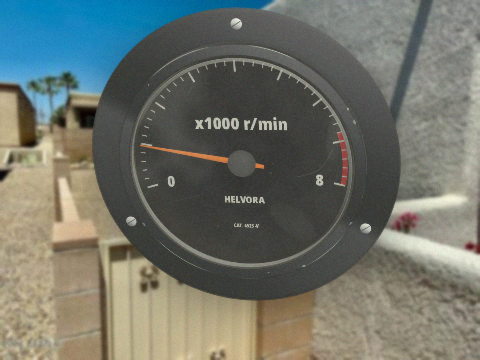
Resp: 1000rpm
